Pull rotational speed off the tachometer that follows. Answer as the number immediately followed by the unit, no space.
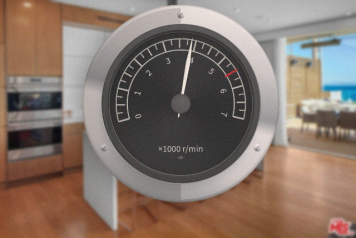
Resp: 3875rpm
